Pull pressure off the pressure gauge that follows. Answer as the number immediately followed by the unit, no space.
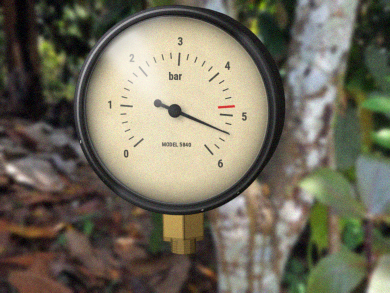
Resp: 5.4bar
